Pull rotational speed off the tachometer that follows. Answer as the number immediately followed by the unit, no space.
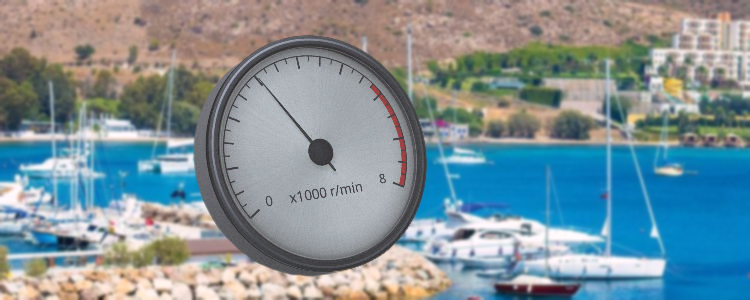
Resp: 3000rpm
